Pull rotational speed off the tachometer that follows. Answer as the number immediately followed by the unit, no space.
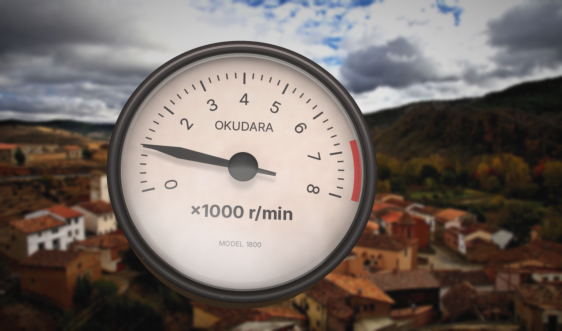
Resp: 1000rpm
